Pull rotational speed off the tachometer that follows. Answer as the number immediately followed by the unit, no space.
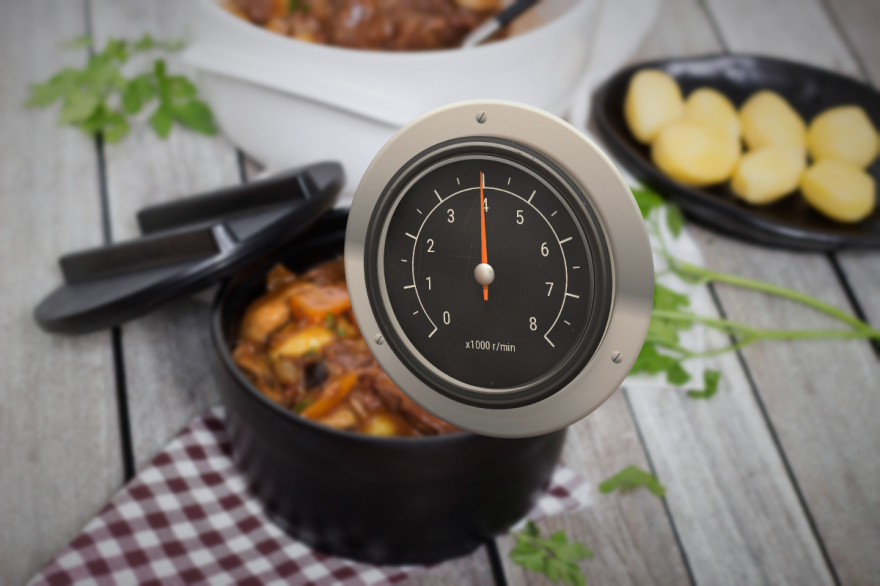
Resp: 4000rpm
